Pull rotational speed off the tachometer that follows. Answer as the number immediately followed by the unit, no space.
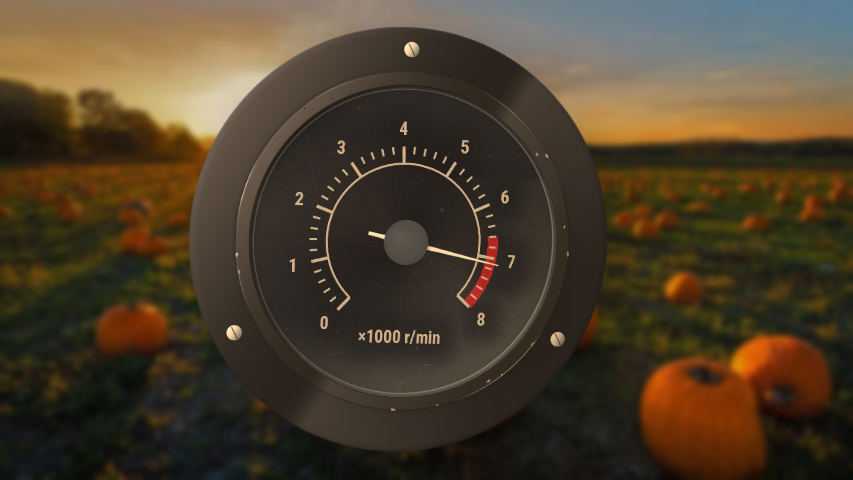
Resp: 7100rpm
